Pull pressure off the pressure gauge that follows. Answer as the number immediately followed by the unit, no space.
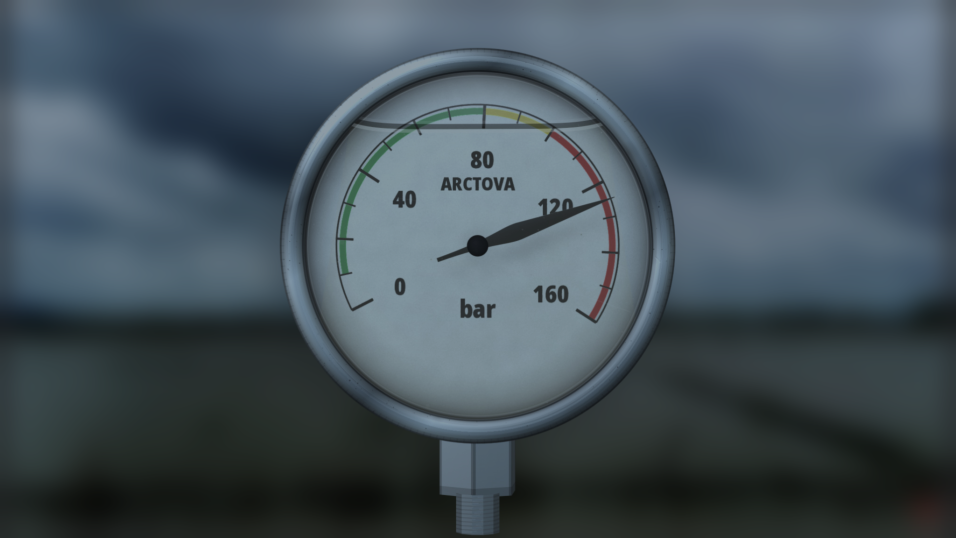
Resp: 125bar
